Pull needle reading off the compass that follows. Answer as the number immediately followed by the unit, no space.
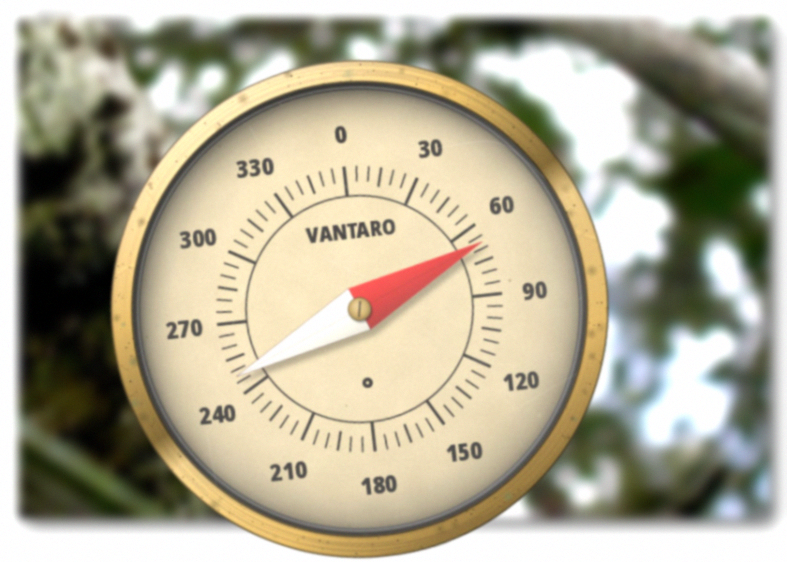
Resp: 67.5°
